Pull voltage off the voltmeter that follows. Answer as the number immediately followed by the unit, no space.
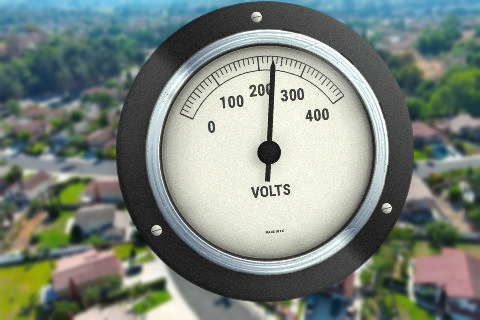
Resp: 230V
